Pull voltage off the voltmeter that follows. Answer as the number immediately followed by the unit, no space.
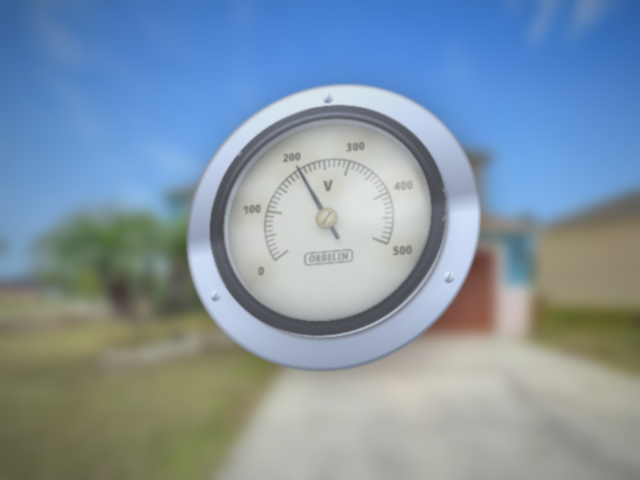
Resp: 200V
